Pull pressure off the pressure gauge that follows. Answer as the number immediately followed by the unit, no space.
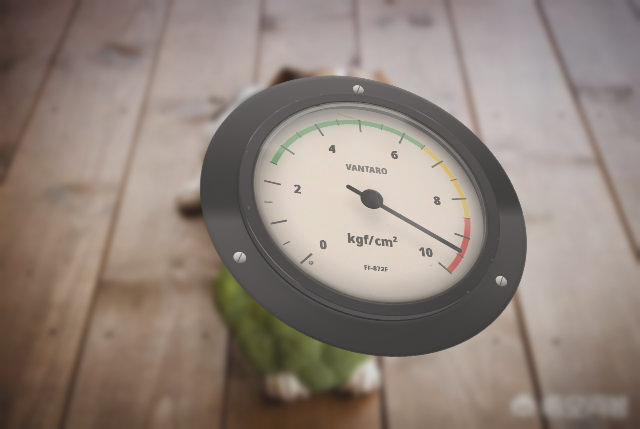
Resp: 9.5kg/cm²
